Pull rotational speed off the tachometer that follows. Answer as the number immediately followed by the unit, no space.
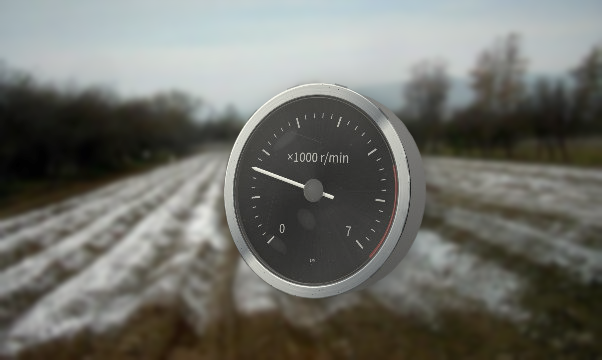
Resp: 1600rpm
